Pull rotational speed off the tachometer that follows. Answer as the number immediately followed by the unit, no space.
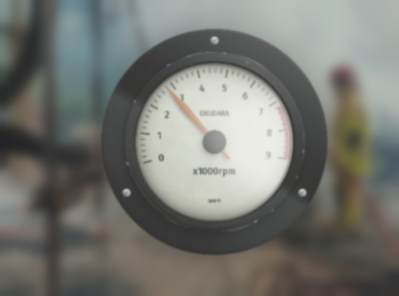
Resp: 2800rpm
